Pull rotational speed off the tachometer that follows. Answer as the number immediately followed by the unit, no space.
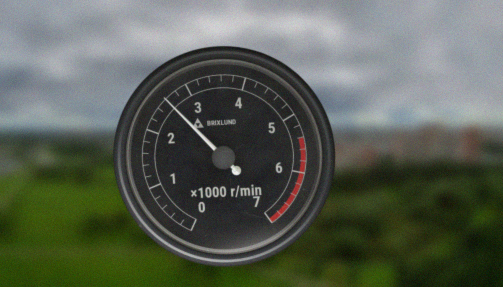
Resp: 2600rpm
